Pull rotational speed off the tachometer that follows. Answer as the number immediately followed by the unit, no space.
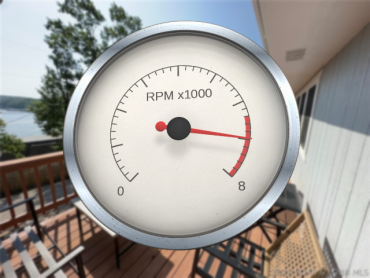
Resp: 7000rpm
